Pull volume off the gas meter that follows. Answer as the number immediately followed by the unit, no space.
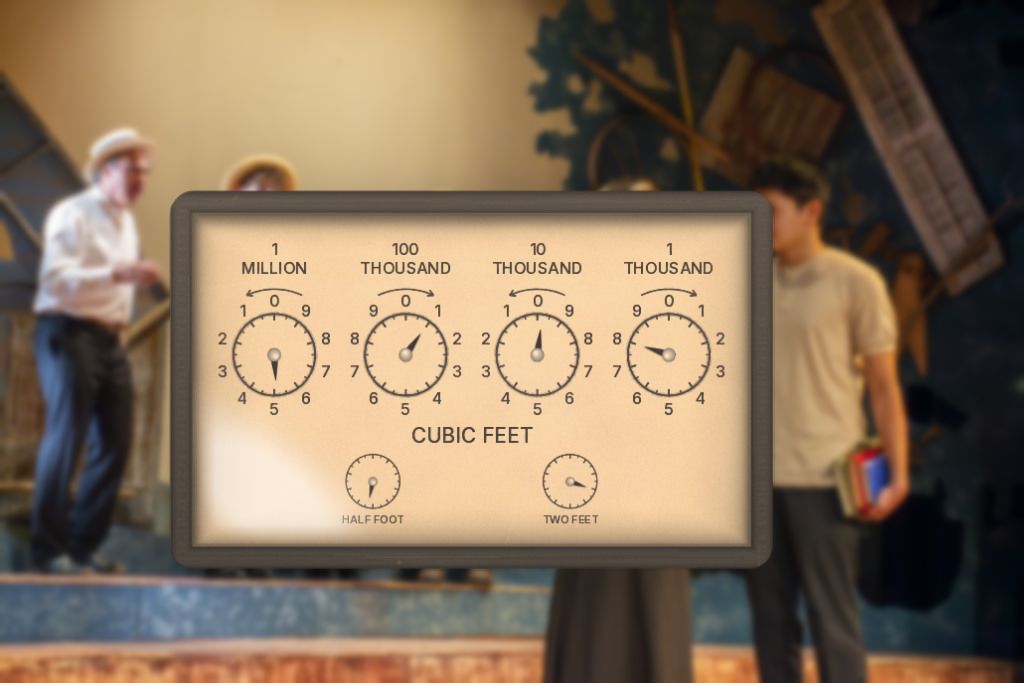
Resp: 509800ft³
